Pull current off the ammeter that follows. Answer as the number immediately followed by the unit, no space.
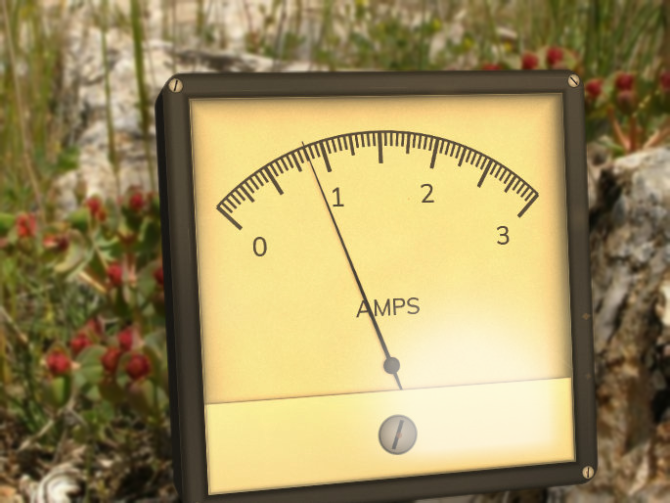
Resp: 0.85A
